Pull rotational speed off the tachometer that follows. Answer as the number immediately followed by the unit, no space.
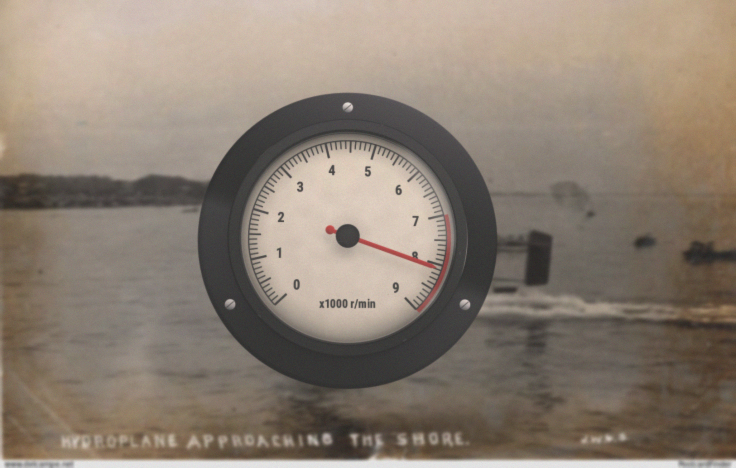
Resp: 8100rpm
